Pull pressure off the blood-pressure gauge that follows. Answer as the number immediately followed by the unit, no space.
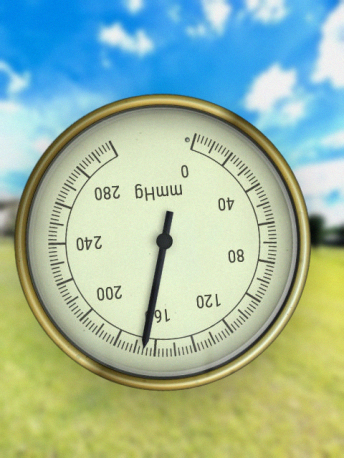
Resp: 166mmHg
